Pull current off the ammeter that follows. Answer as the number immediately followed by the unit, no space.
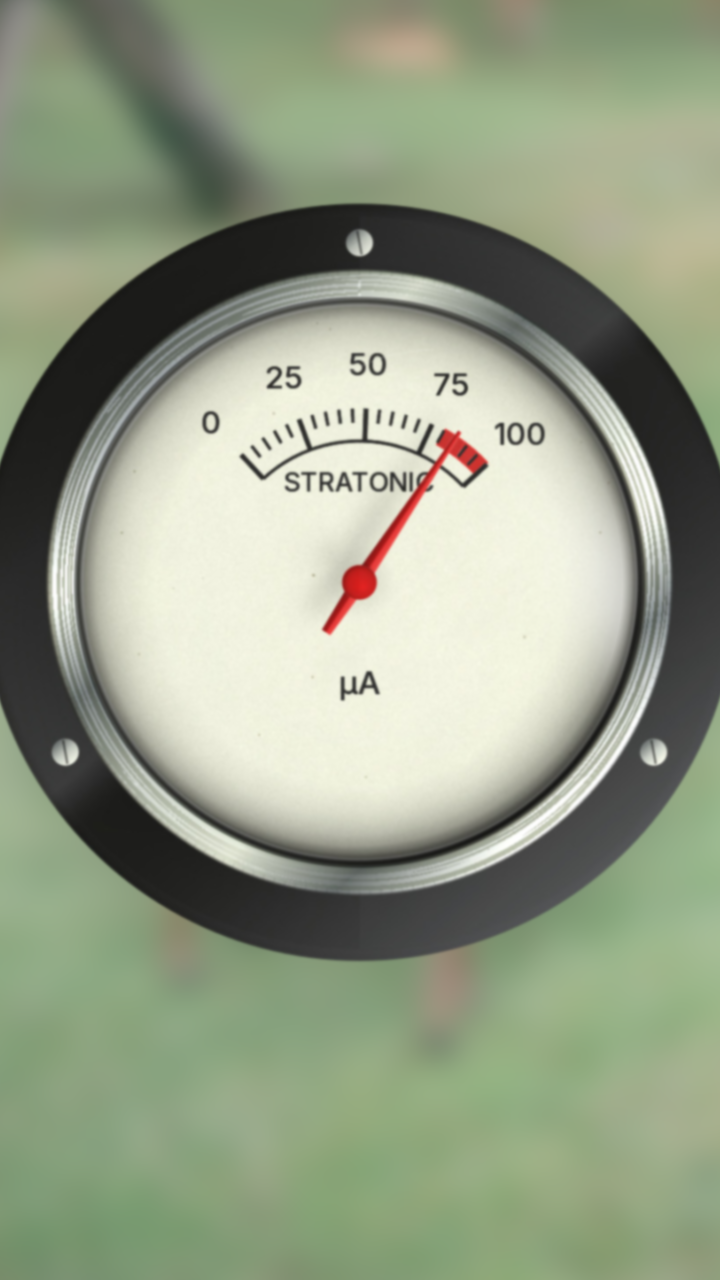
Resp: 85µA
